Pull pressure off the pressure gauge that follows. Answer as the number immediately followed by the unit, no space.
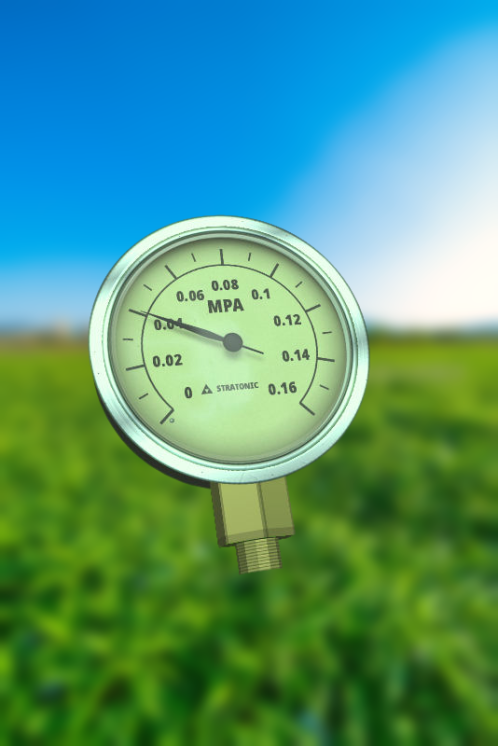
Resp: 0.04MPa
